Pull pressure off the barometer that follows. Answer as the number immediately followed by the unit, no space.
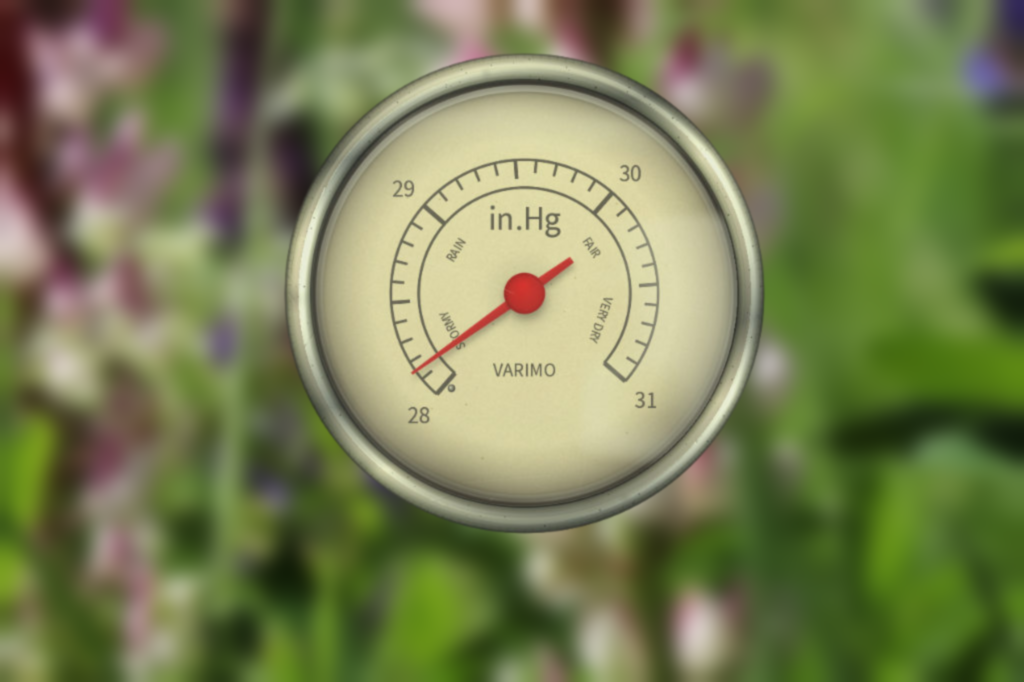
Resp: 28.15inHg
